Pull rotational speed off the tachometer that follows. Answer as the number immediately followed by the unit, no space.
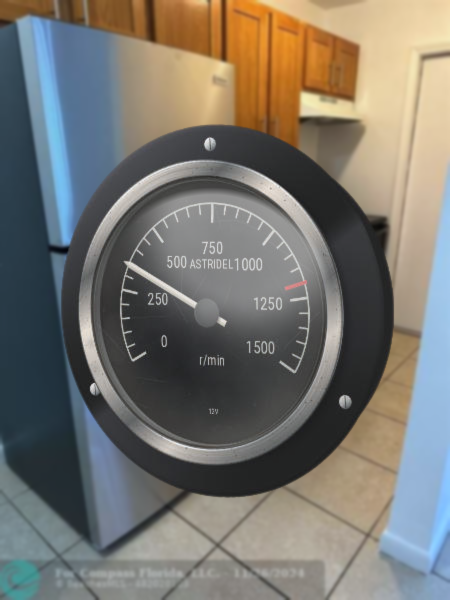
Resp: 350rpm
